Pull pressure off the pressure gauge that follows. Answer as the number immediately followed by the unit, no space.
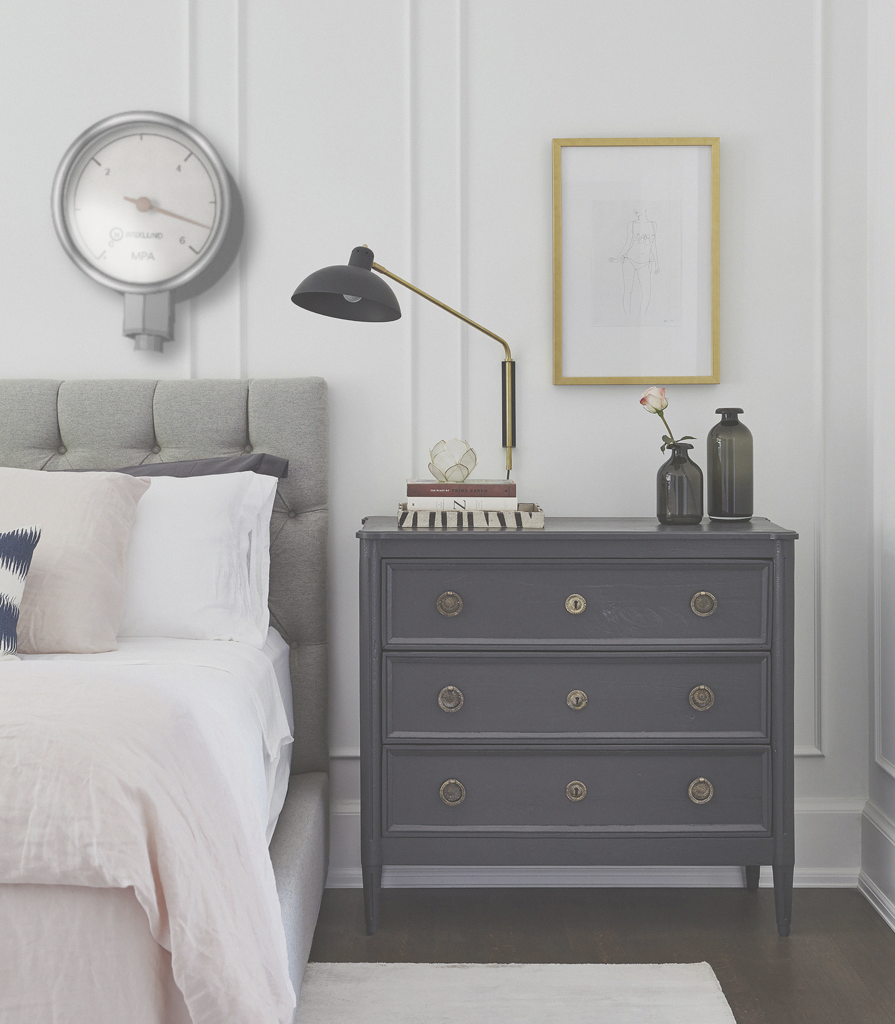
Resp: 5.5MPa
